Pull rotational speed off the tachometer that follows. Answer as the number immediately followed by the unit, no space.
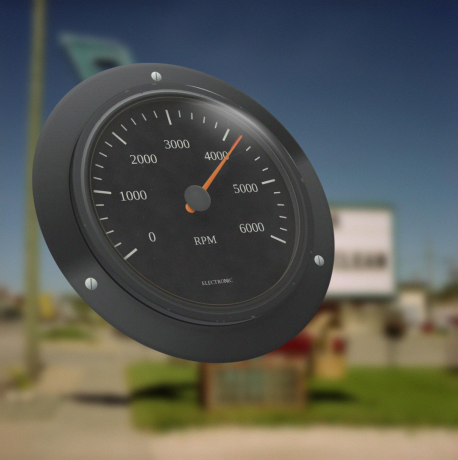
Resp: 4200rpm
